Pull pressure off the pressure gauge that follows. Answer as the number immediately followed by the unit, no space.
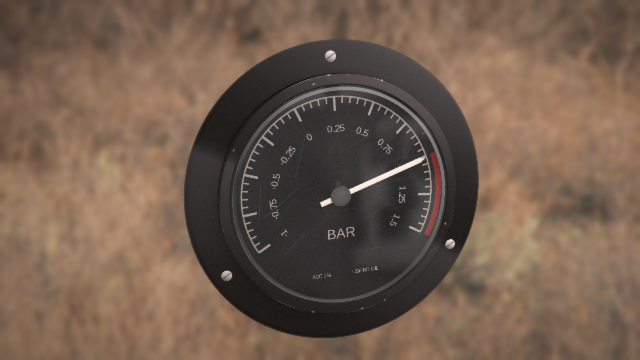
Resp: 1bar
